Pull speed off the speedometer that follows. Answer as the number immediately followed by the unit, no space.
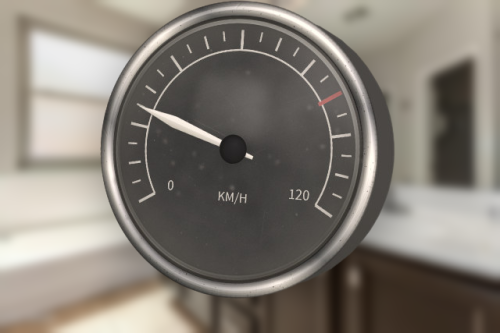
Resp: 25km/h
